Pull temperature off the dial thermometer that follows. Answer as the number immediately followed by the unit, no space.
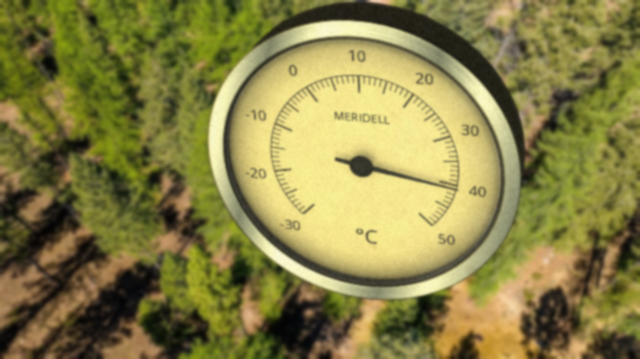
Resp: 40°C
